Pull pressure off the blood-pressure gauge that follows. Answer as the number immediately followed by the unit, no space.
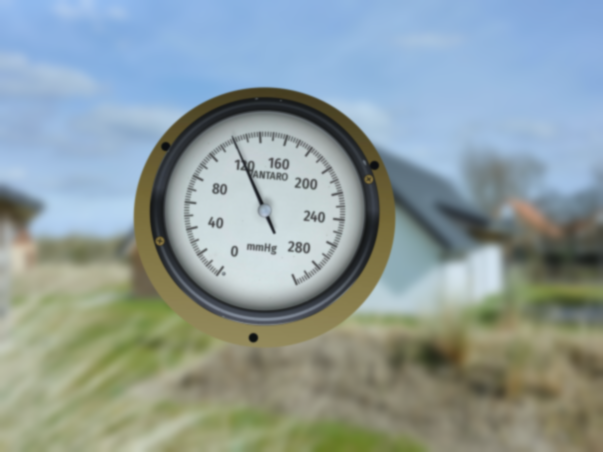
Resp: 120mmHg
